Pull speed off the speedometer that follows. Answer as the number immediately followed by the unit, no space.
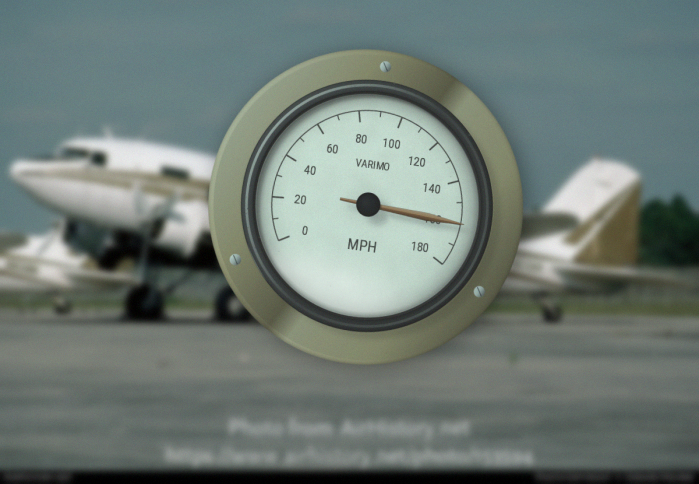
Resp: 160mph
